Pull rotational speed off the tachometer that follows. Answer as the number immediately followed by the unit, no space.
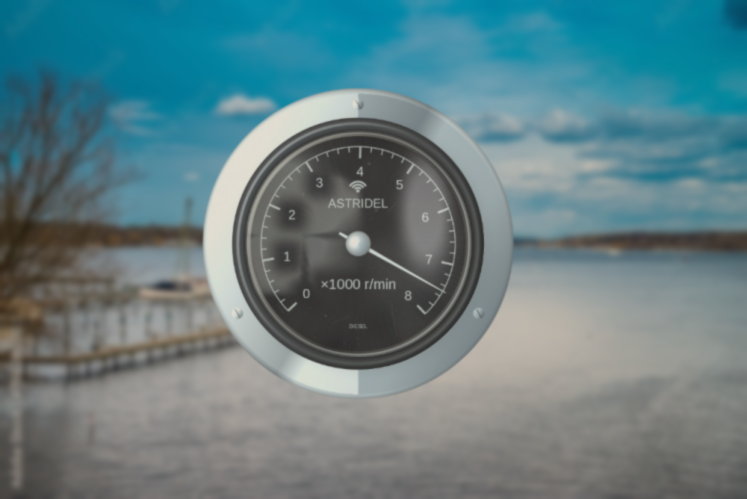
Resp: 7500rpm
